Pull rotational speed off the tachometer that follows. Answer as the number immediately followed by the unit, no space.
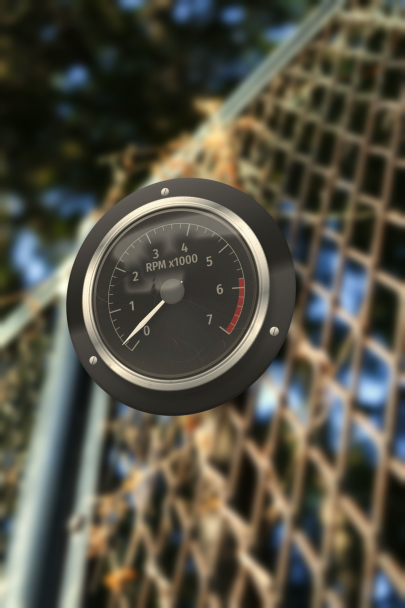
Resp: 200rpm
